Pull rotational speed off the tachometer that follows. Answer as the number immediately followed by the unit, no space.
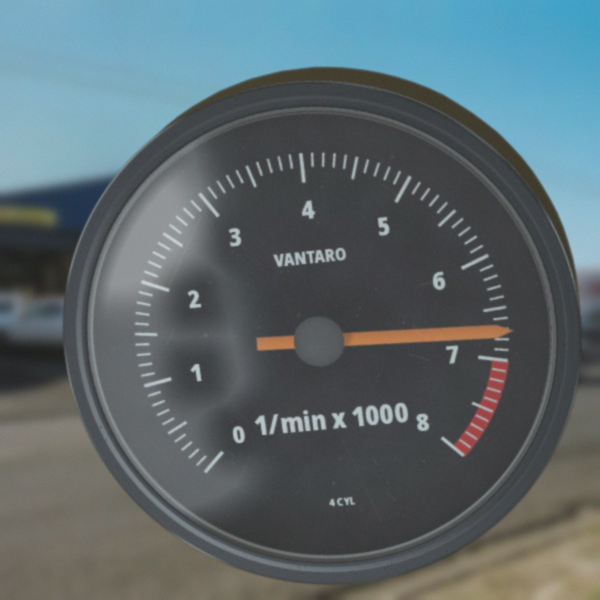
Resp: 6700rpm
